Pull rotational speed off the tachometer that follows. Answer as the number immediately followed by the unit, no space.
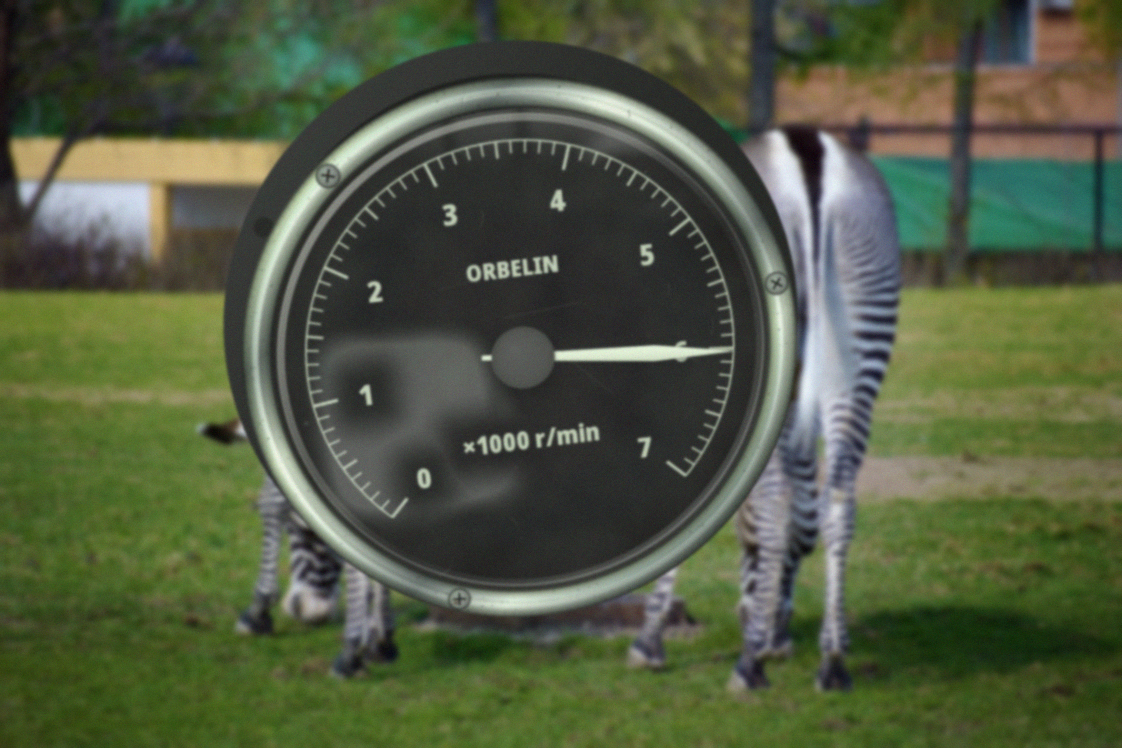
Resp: 6000rpm
